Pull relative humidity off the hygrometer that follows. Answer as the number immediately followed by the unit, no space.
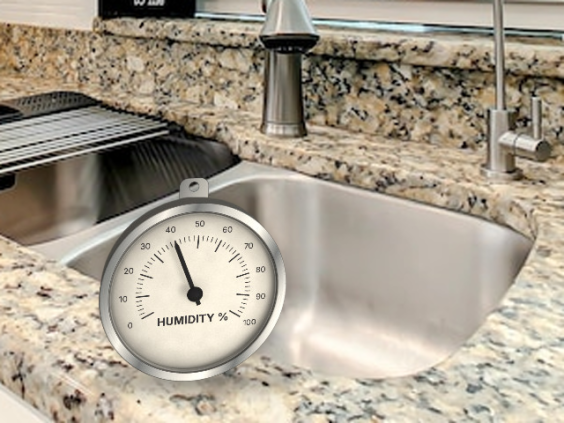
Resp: 40%
